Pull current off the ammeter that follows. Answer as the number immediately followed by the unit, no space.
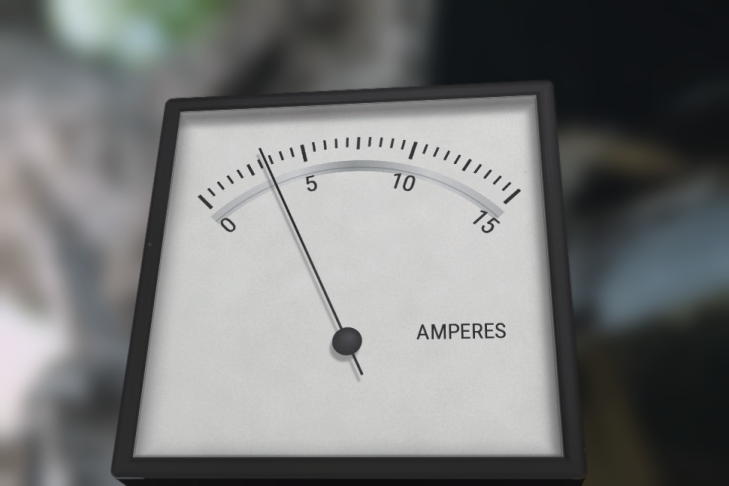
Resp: 3.25A
